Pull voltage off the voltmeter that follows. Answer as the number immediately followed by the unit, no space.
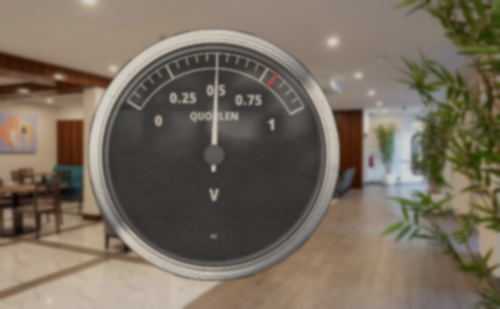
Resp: 0.5V
